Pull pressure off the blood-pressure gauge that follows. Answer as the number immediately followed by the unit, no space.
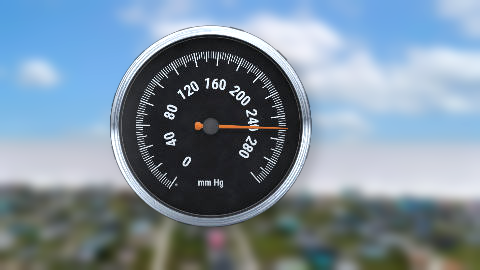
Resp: 250mmHg
